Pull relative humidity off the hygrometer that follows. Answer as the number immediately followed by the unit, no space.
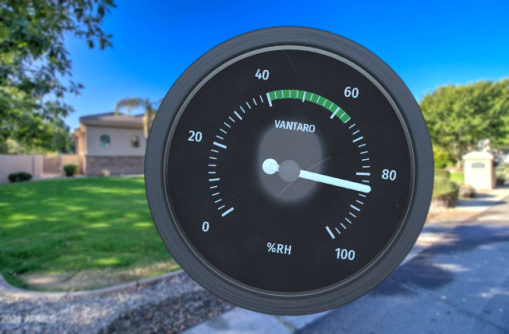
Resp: 84%
